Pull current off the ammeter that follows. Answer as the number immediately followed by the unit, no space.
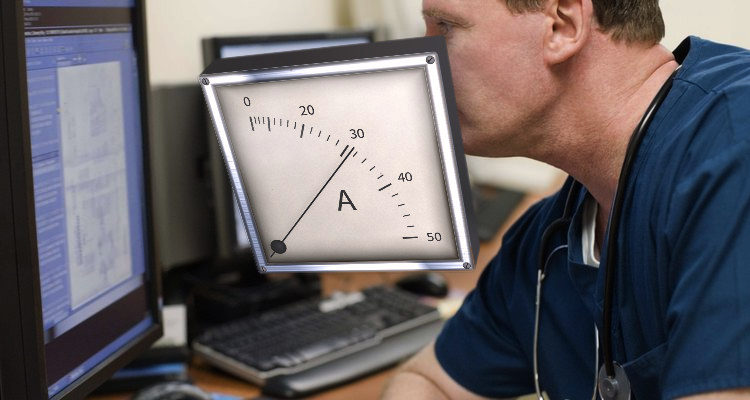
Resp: 31A
